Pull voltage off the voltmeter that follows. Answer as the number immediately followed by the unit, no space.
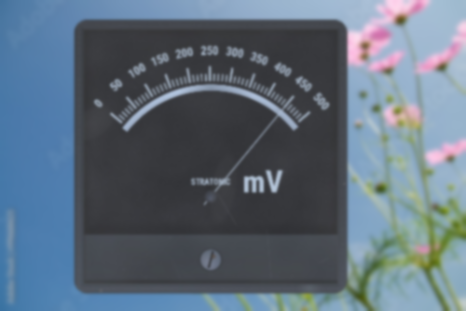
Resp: 450mV
